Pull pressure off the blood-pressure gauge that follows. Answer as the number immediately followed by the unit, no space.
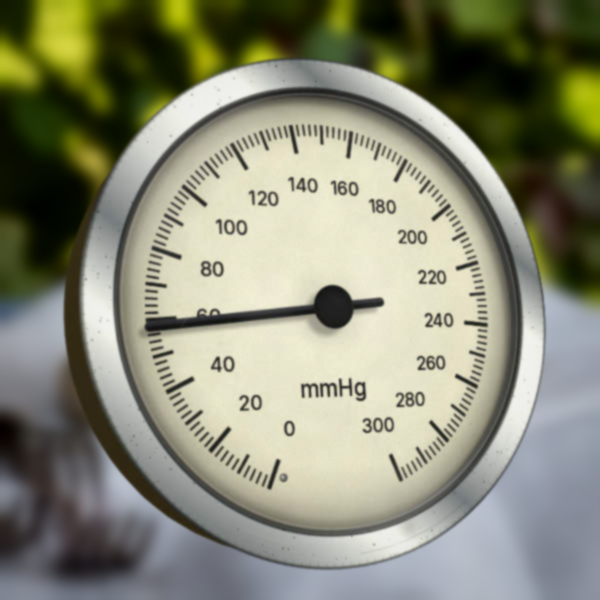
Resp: 58mmHg
